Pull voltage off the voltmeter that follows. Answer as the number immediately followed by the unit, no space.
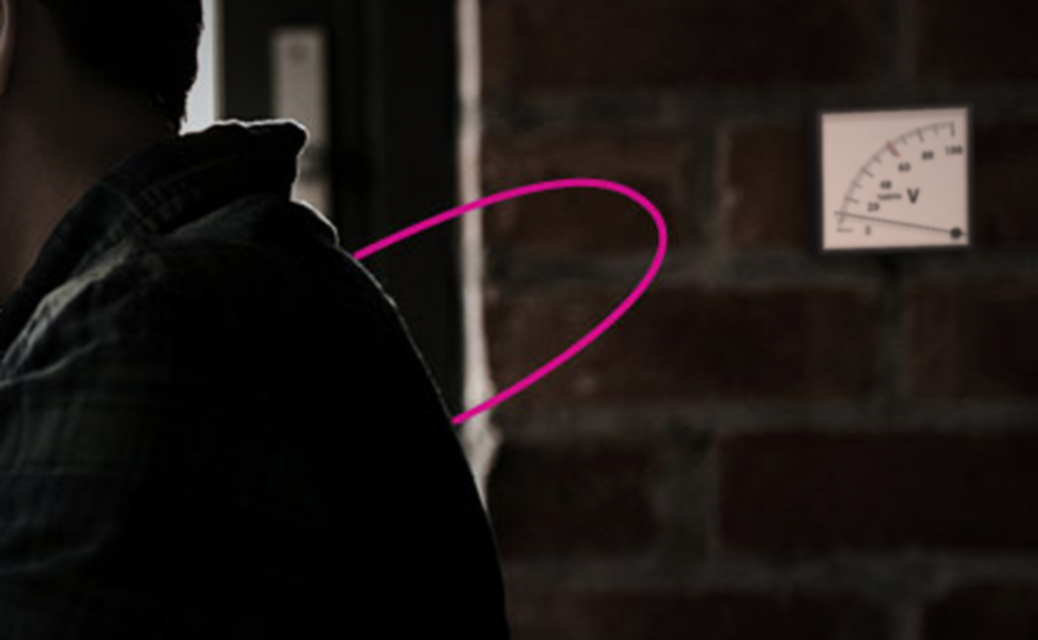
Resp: 10V
